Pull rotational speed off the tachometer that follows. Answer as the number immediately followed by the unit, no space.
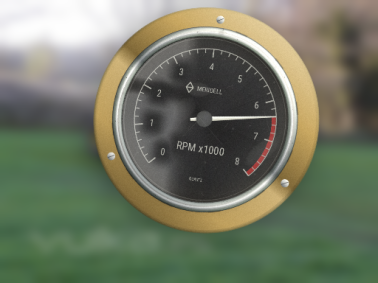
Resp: 6400rpm
